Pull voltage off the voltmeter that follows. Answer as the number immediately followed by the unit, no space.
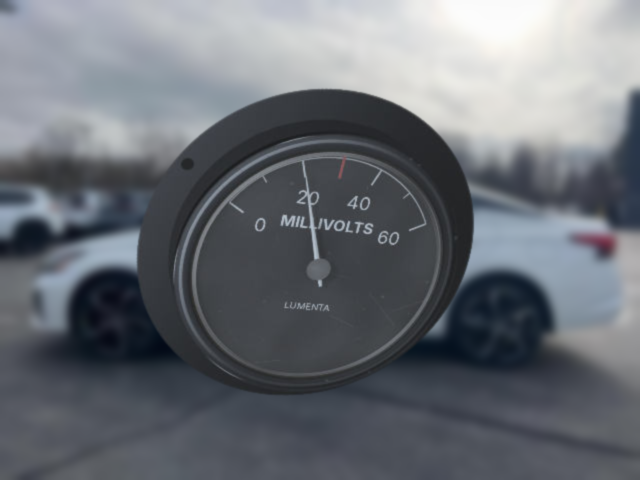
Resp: 20mV
